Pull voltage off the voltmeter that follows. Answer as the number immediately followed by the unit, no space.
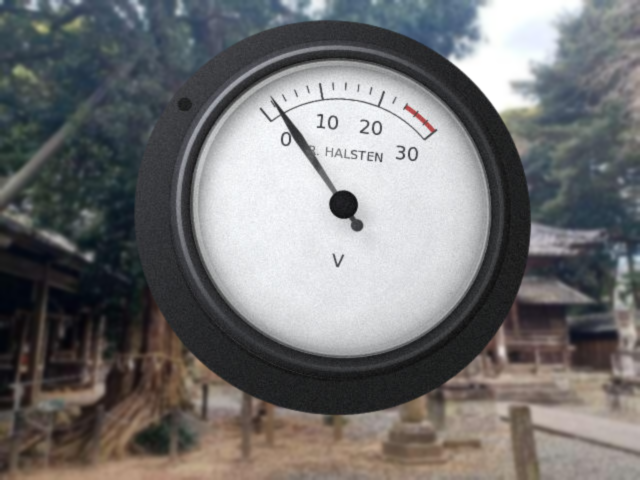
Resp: 2V
